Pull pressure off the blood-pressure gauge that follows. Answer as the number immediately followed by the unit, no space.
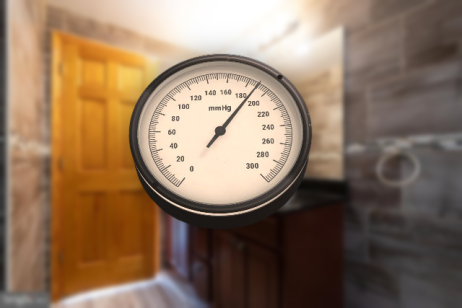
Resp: 190mmHg
